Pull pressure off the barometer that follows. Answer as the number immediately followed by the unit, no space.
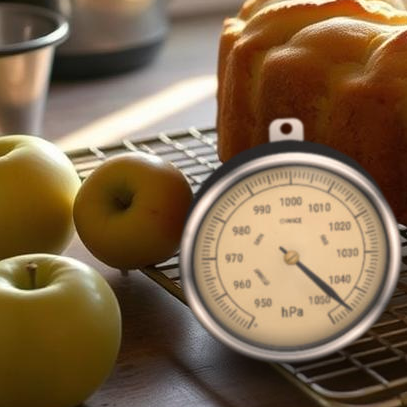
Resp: 1045hPa
